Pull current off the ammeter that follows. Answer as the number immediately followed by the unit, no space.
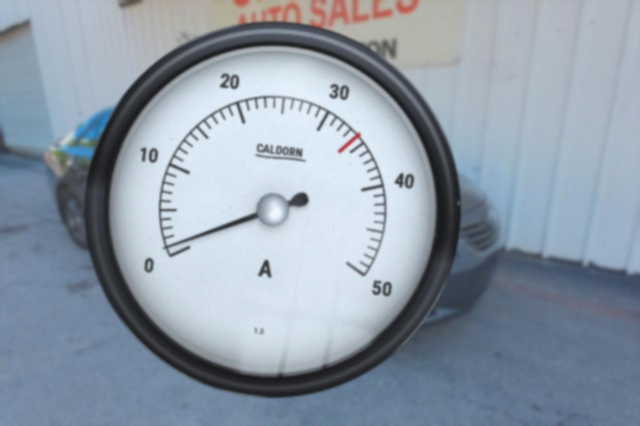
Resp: 1A
